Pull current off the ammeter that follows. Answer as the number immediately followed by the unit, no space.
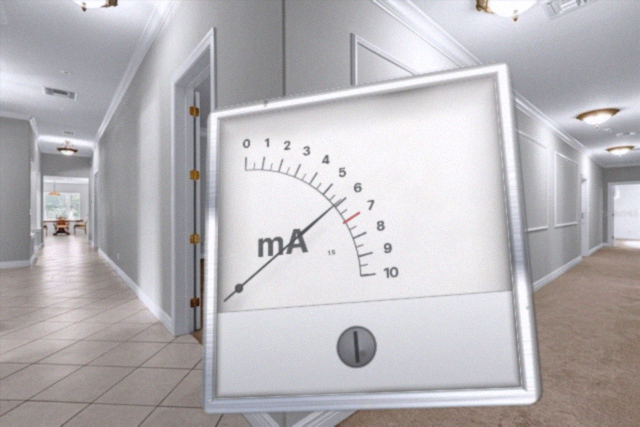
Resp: 6mA
